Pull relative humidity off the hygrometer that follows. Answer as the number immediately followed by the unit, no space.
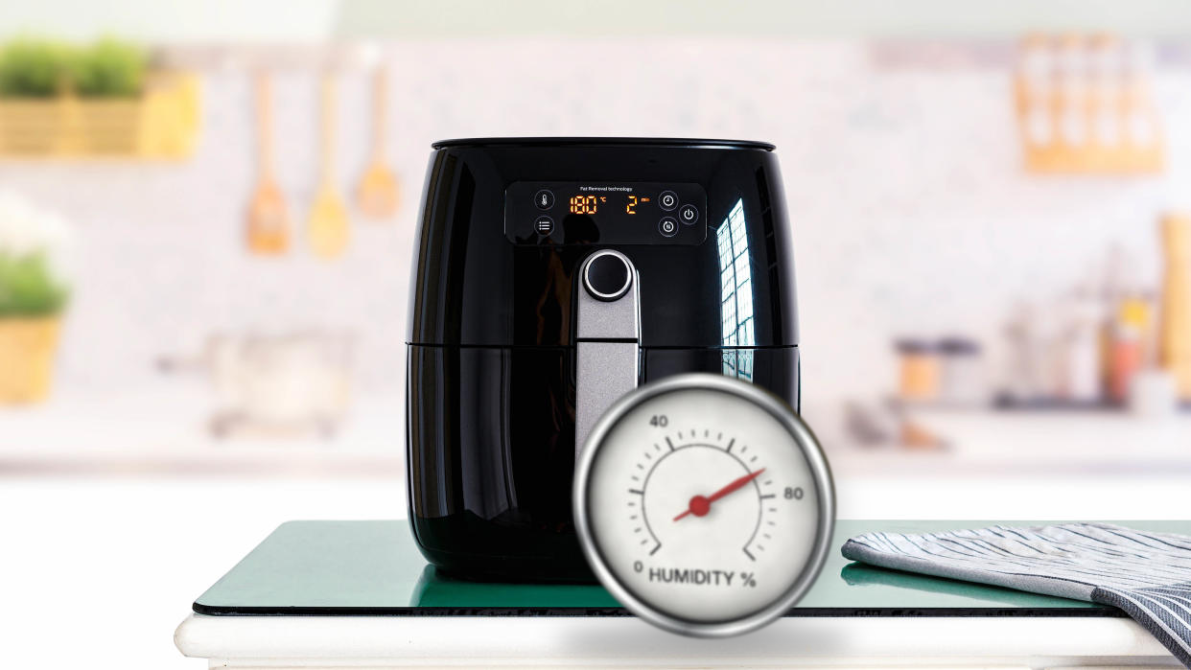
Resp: 72%
